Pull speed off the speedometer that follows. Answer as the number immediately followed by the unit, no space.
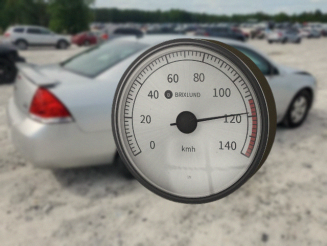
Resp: 118km/h
